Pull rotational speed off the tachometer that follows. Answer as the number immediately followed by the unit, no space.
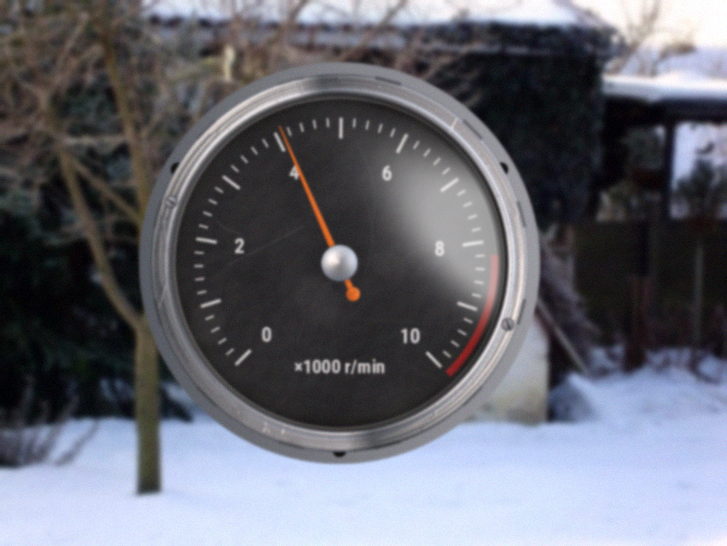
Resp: 4100rpm
